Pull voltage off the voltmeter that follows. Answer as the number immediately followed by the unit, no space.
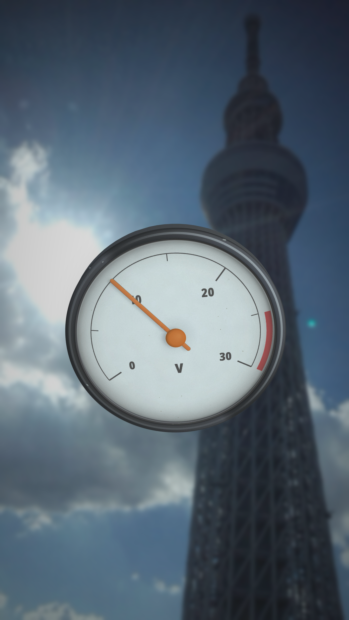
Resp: 10V
